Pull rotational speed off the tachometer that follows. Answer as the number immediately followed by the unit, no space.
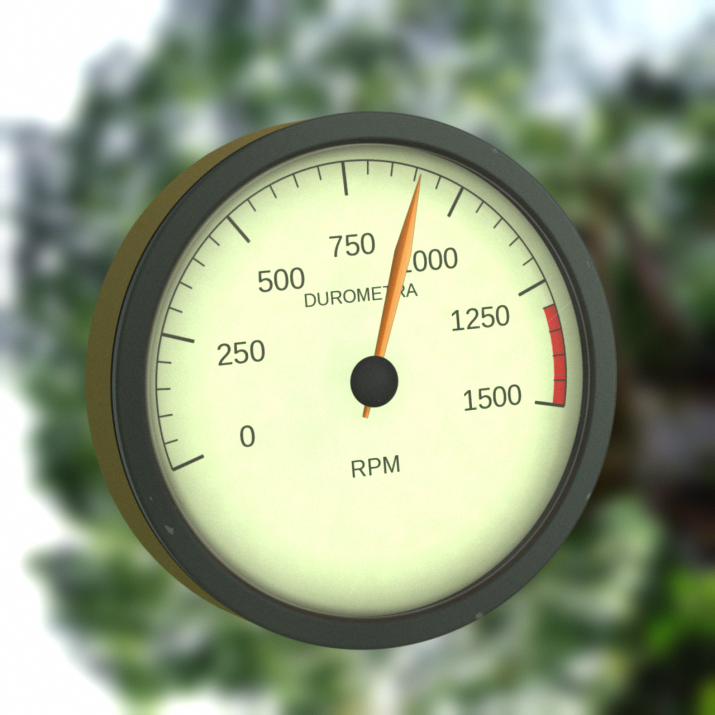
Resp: 900rpm
